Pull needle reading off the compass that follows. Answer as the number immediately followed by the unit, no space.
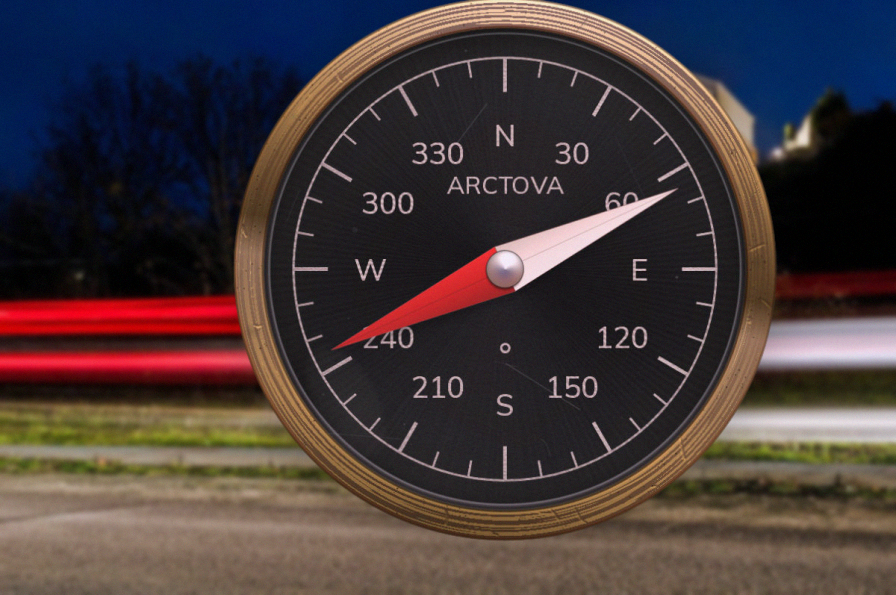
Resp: 245°
